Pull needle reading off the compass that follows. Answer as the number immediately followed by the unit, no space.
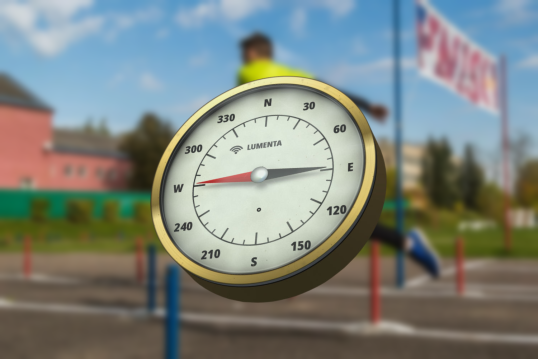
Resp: 270°
